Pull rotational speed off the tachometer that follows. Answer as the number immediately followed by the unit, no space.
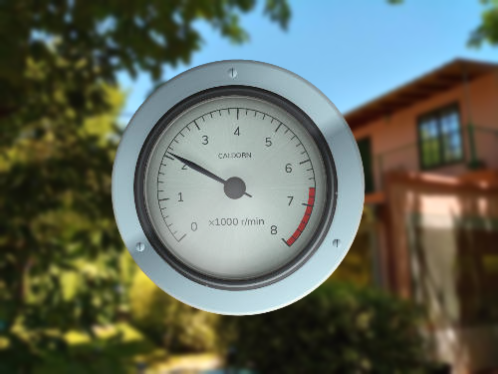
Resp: 2100rpm
